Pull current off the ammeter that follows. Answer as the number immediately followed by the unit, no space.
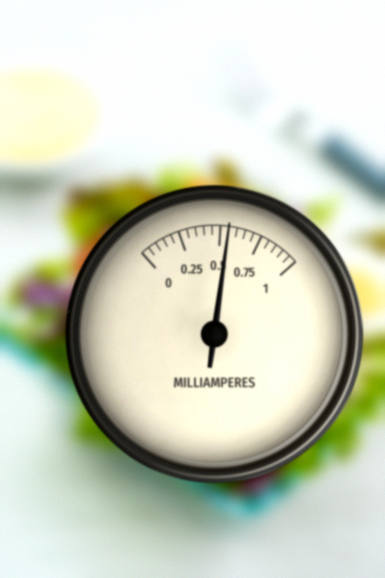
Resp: 0.55mA
